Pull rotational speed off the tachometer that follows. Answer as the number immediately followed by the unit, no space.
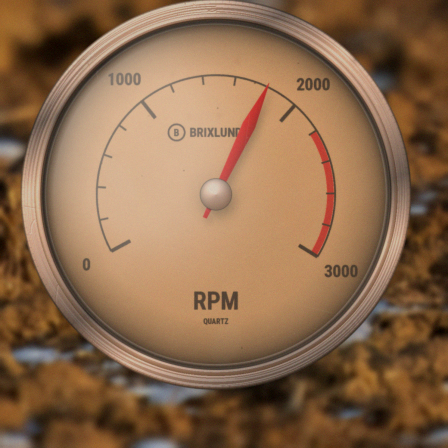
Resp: 1800rpm
